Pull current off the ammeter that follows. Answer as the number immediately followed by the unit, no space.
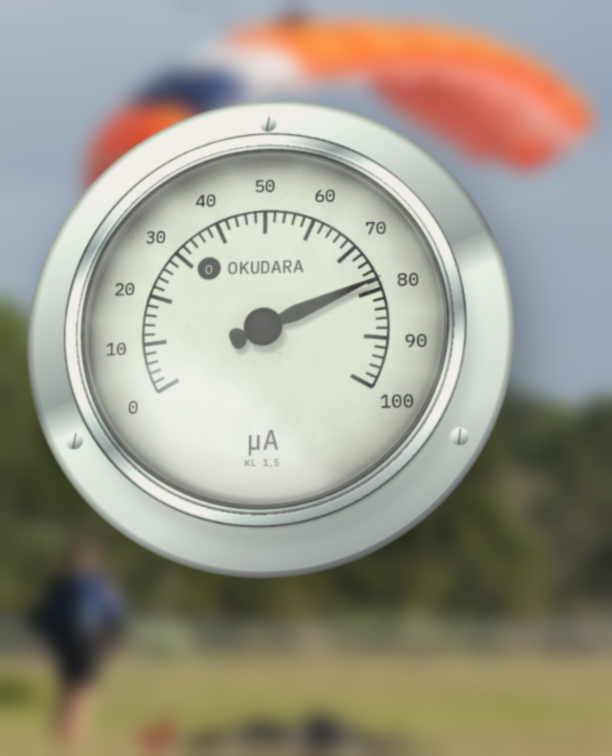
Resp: 78µA
